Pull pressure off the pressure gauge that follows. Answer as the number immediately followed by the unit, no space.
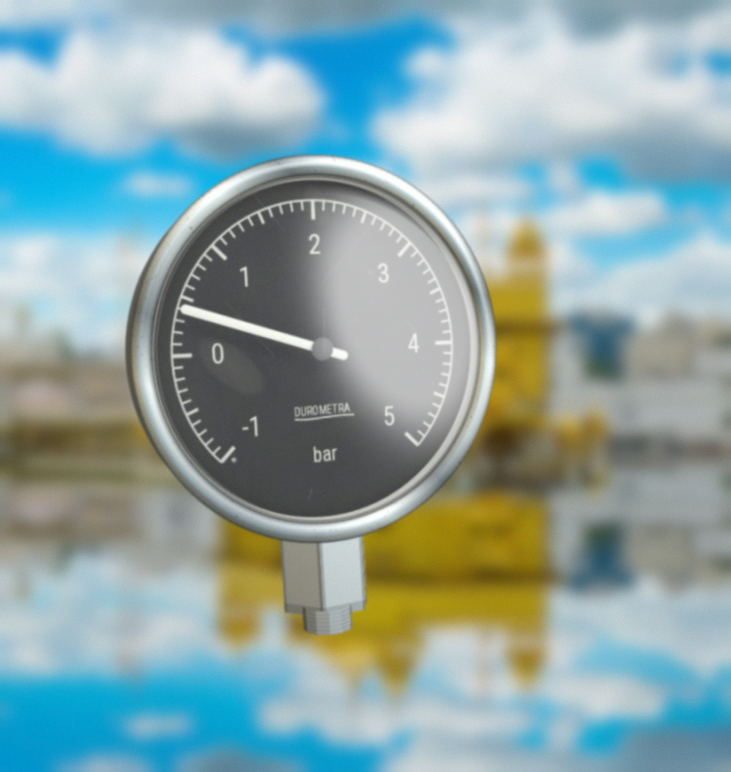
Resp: 0.4bar
